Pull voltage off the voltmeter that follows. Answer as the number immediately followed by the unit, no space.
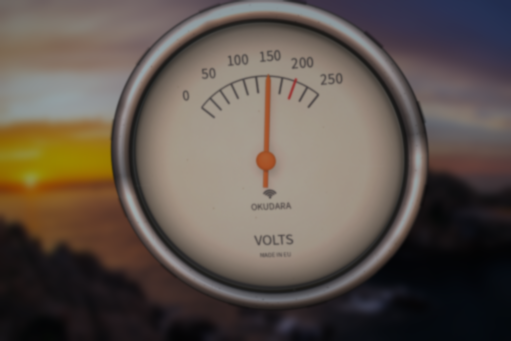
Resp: 150V
